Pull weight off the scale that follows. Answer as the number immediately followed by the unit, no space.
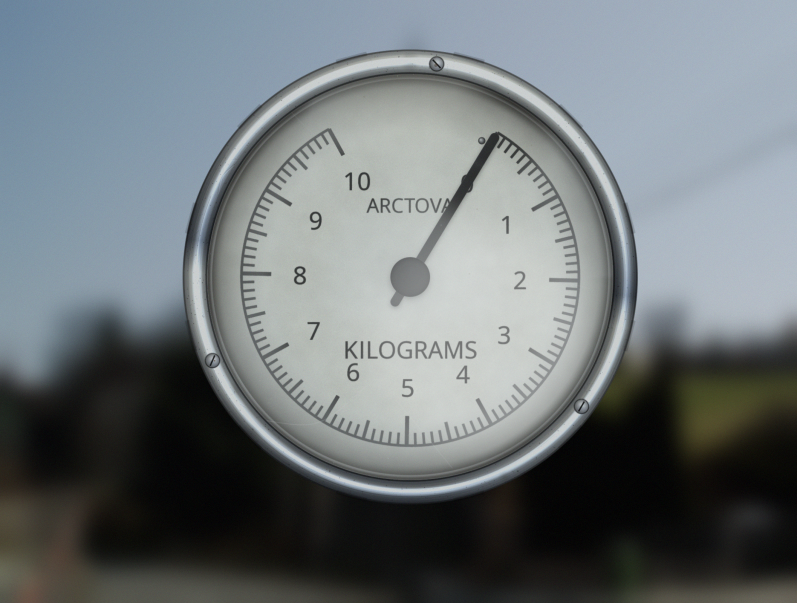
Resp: 0kg
